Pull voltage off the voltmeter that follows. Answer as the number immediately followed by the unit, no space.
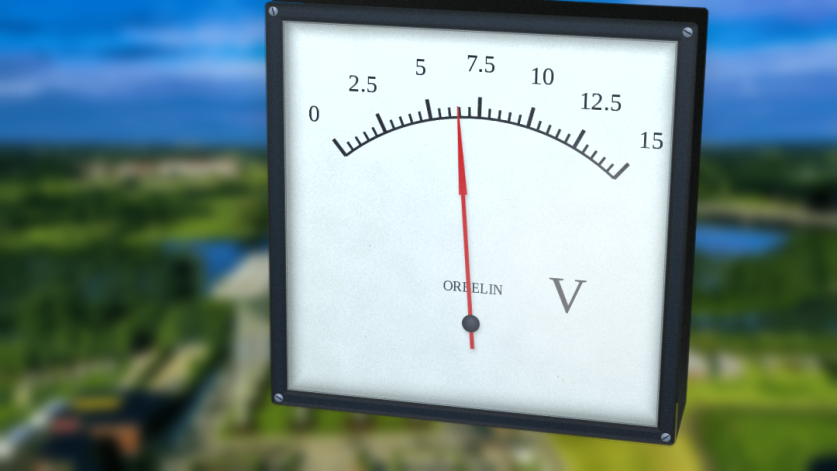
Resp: 6.5V
